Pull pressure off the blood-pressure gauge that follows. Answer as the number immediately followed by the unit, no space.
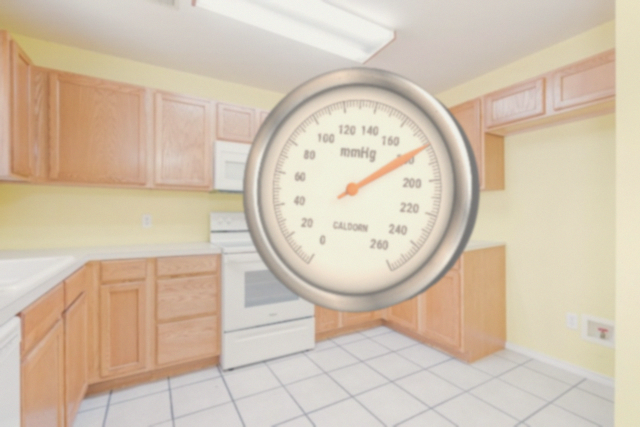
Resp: 180mmHg
